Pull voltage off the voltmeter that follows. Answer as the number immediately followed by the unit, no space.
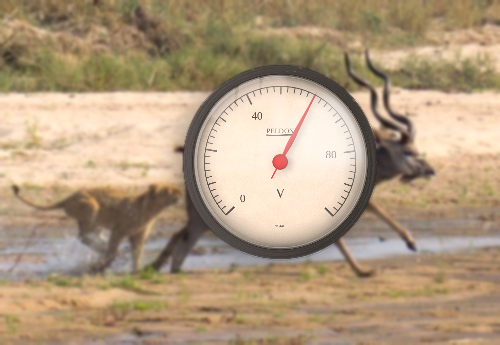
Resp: 60V
